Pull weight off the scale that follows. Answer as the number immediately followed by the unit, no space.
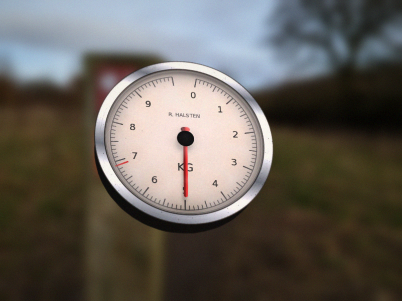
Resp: 5kg
